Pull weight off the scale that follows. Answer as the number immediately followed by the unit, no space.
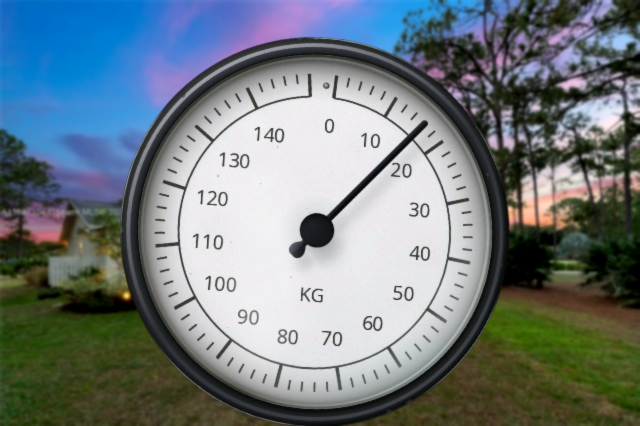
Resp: 16kg
